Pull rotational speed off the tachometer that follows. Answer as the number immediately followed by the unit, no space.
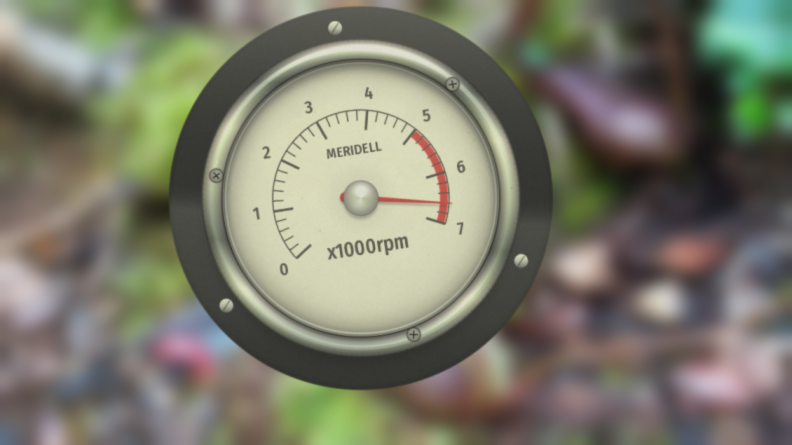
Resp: 6600rpm
